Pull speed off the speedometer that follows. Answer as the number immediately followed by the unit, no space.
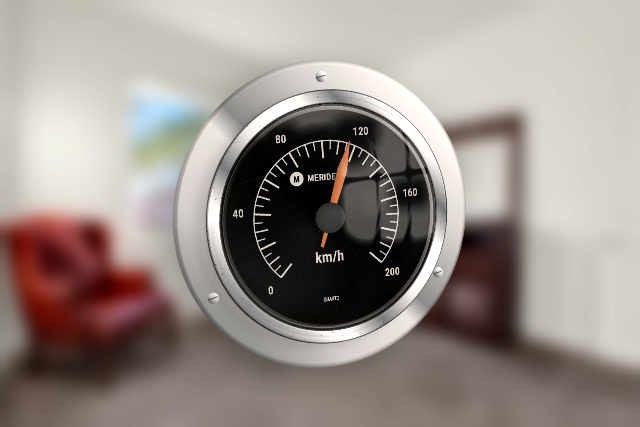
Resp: 115km/h
